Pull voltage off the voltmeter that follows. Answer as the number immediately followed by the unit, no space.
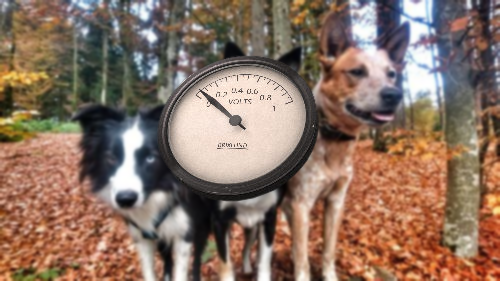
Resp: 0.05V
